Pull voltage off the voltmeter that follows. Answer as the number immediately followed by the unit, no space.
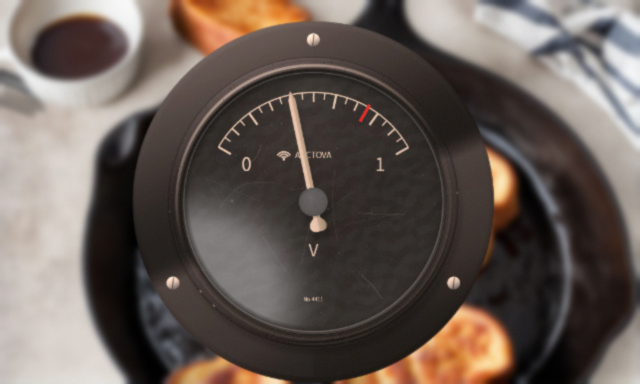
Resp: 0.4V
